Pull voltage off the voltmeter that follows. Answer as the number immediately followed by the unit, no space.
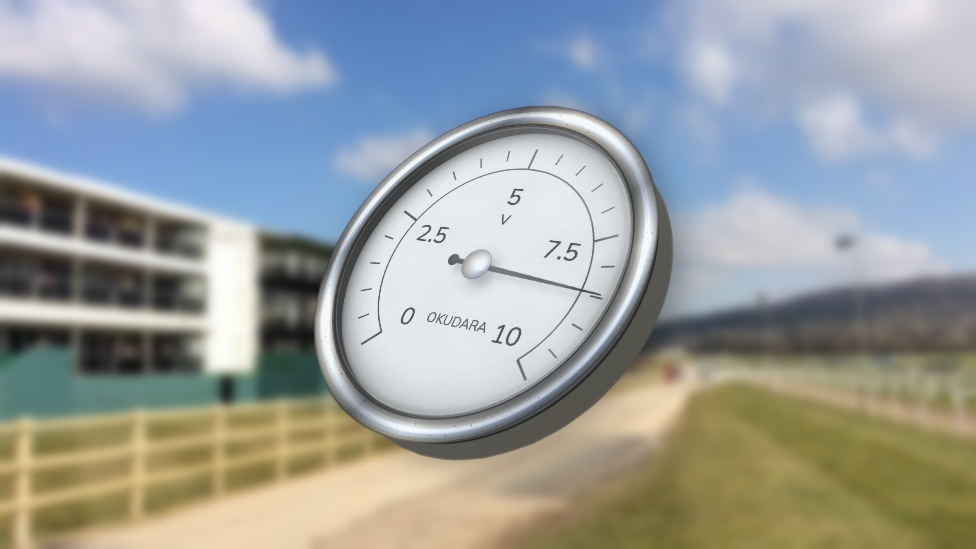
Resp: 8.5V
